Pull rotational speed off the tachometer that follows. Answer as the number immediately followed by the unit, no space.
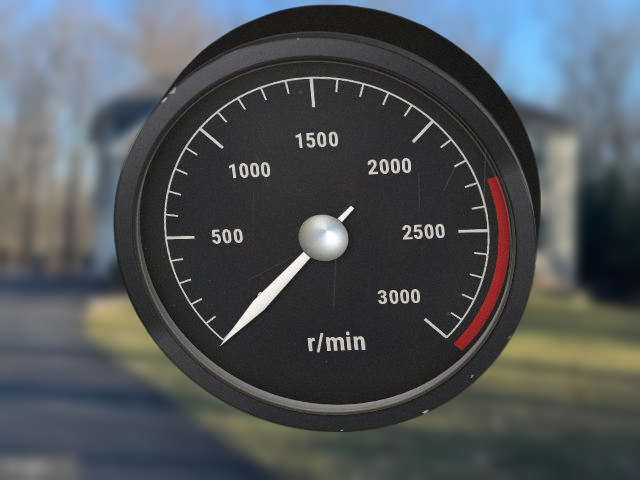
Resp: 0rpm
